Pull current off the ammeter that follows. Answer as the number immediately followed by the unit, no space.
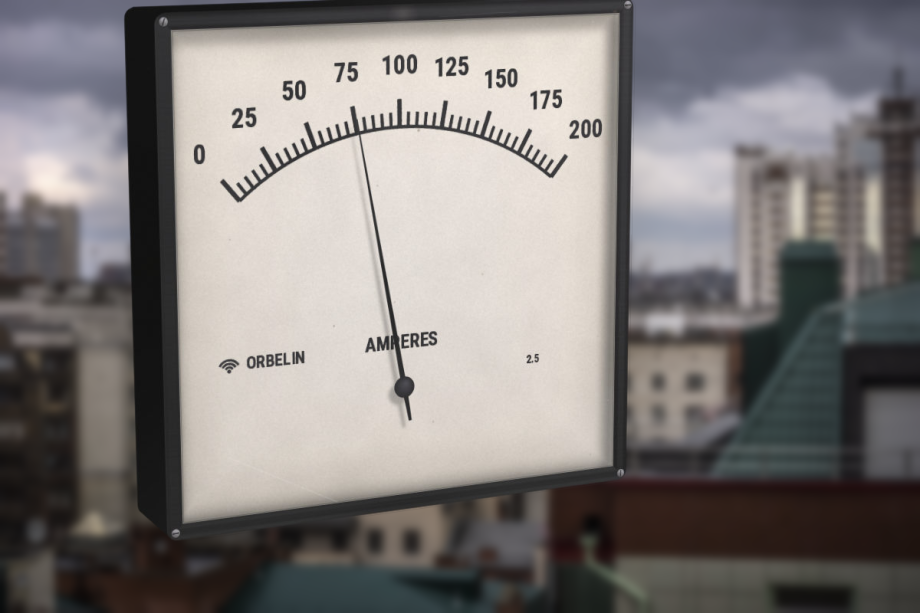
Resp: 75A
